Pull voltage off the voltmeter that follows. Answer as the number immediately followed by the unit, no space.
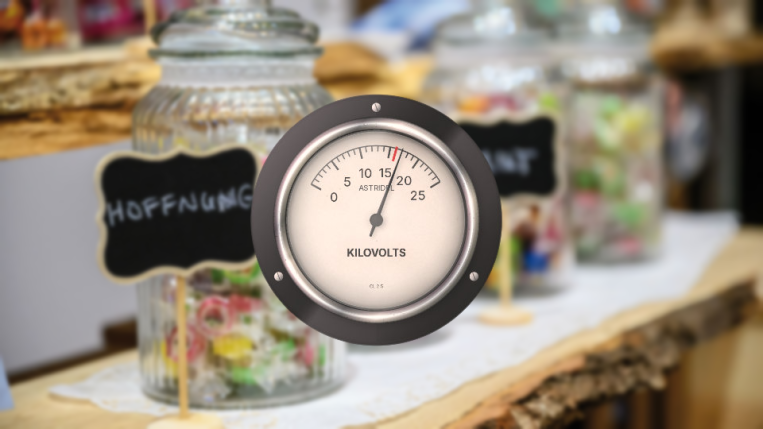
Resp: 17kV
